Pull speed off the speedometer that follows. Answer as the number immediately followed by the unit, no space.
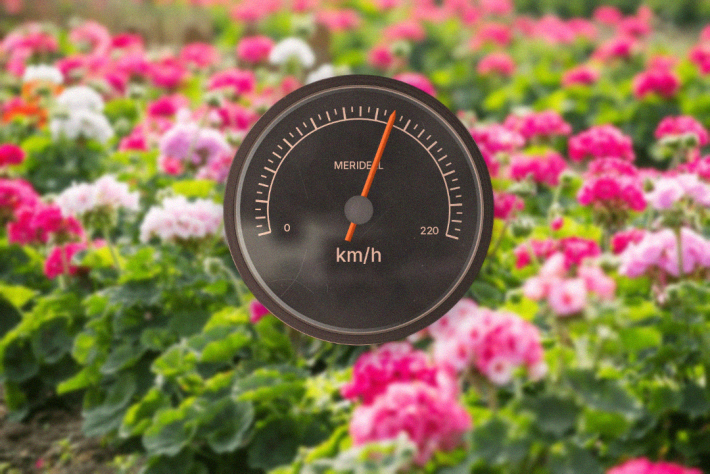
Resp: 130km/h
